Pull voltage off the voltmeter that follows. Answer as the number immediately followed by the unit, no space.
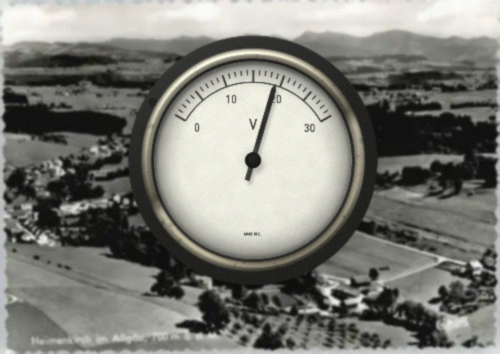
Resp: 19V
